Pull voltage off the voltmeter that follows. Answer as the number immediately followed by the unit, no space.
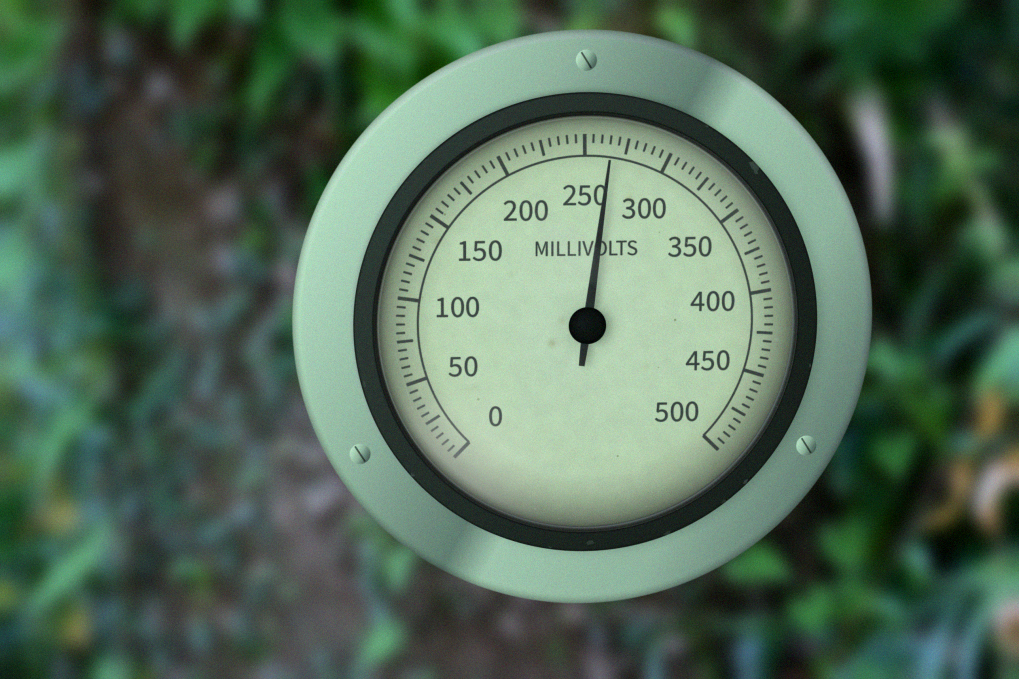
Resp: 265mV
